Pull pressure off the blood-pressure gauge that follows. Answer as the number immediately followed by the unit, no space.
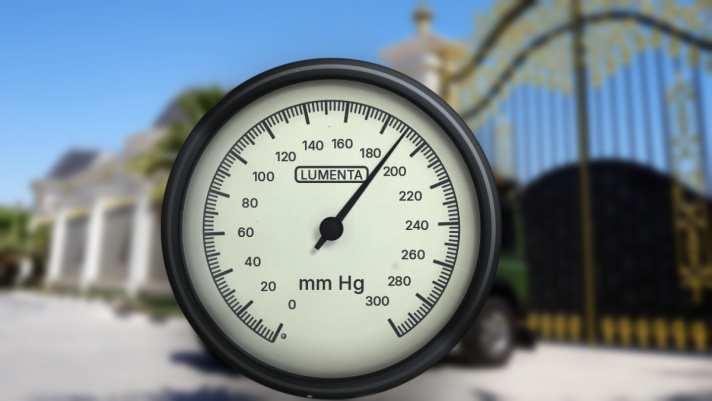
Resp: 190mmHg
